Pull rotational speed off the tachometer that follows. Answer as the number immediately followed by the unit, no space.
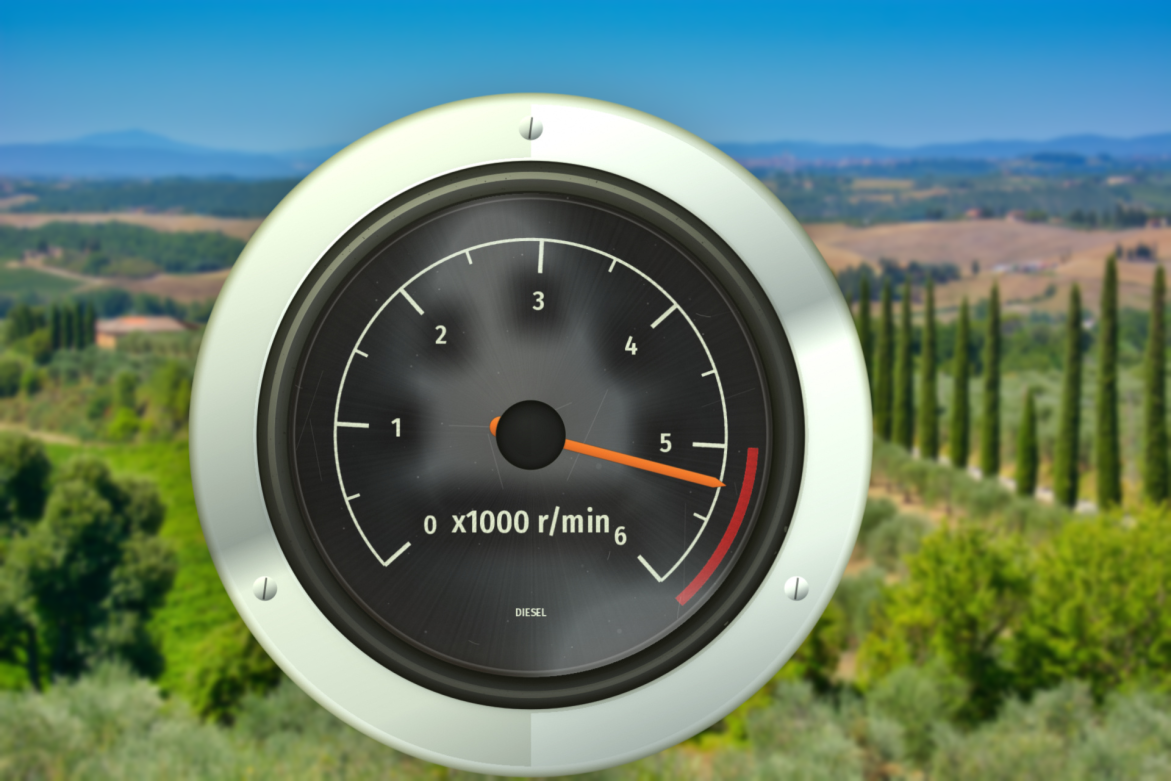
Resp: 5250rpm
